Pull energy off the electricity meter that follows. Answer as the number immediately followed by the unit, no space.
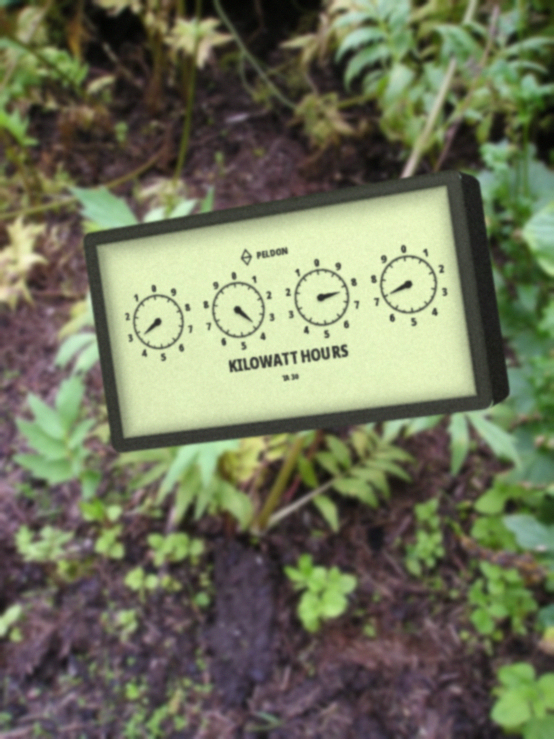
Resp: 3377kWh
